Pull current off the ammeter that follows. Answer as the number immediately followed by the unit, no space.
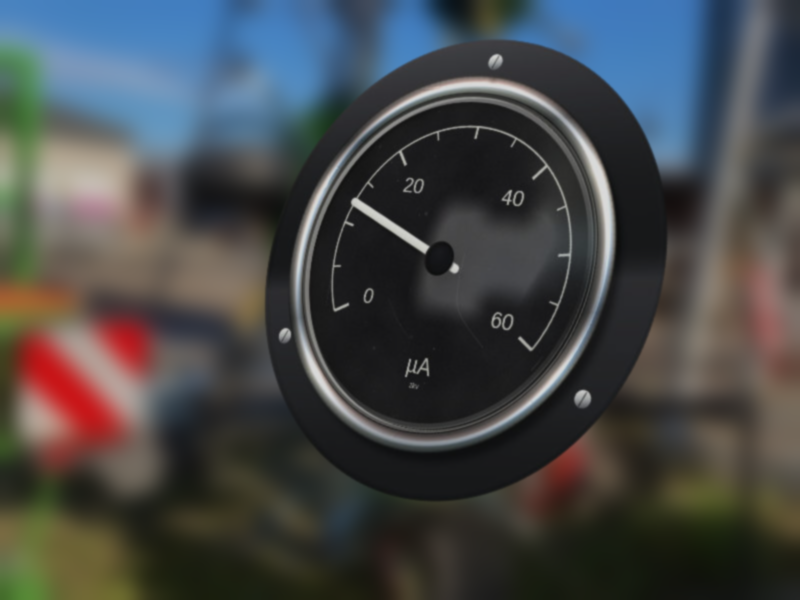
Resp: 12.5µA
